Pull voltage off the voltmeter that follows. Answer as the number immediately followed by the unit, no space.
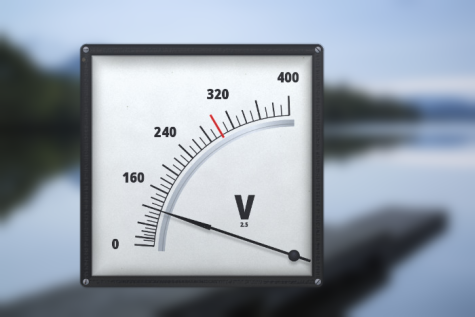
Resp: 120V
